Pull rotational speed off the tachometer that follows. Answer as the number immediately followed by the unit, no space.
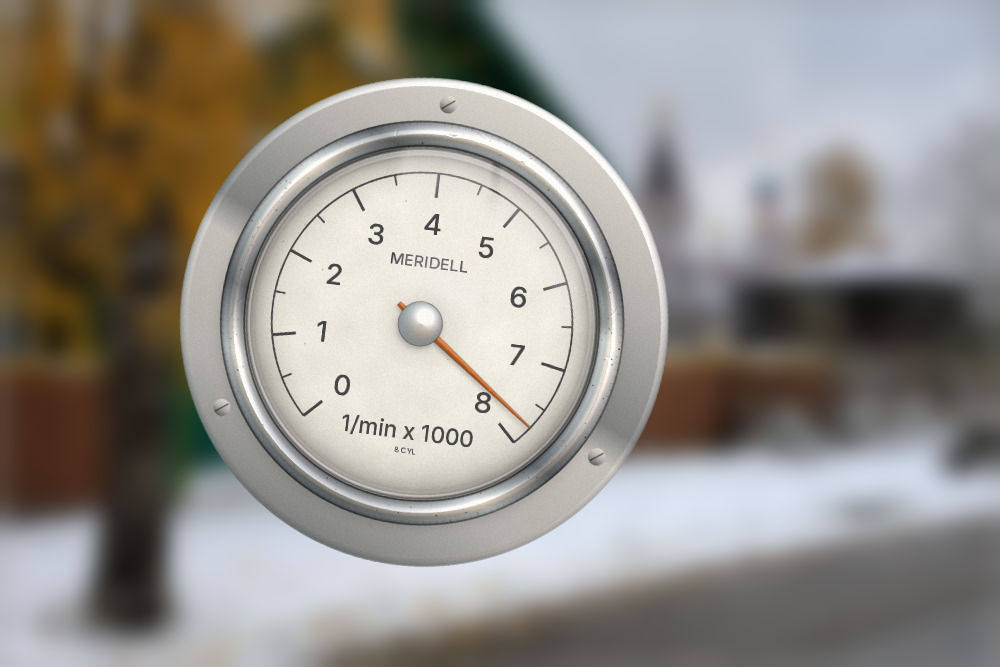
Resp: 7750rpm
